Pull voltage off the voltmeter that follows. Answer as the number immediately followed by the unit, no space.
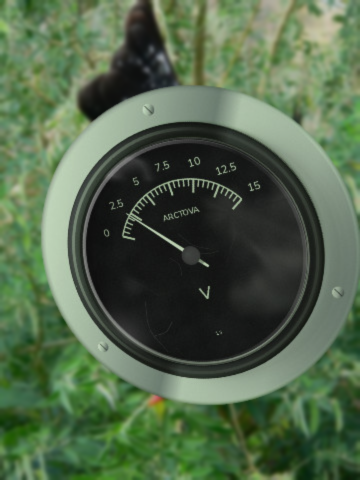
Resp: 2.5V
